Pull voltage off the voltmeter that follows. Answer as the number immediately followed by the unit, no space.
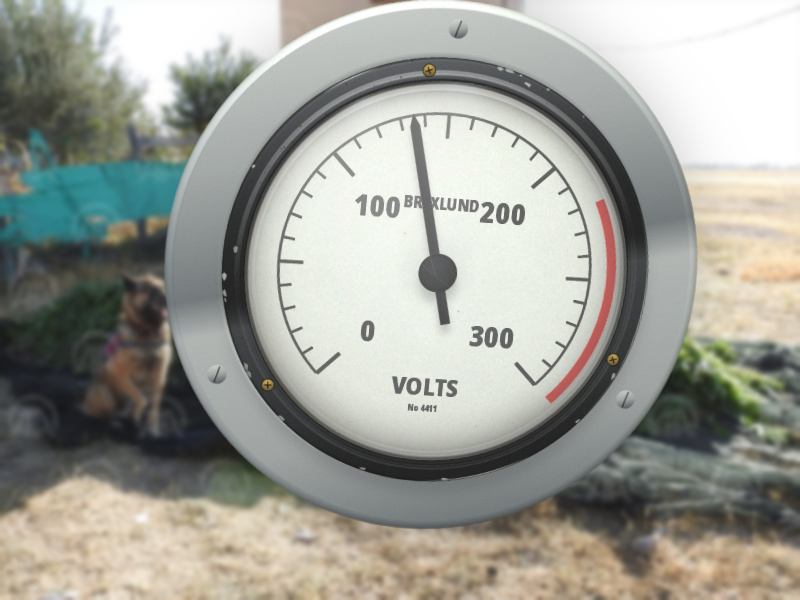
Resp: 135V
